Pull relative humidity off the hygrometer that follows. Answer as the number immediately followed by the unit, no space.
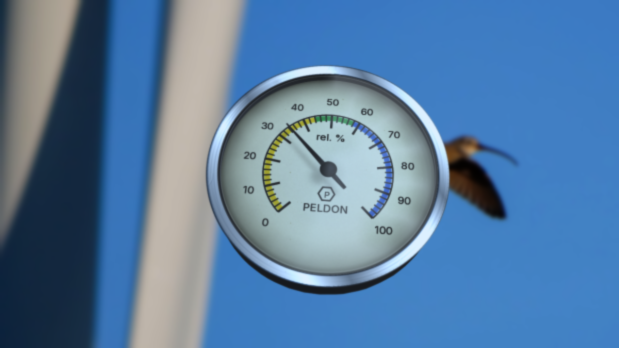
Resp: 34%
